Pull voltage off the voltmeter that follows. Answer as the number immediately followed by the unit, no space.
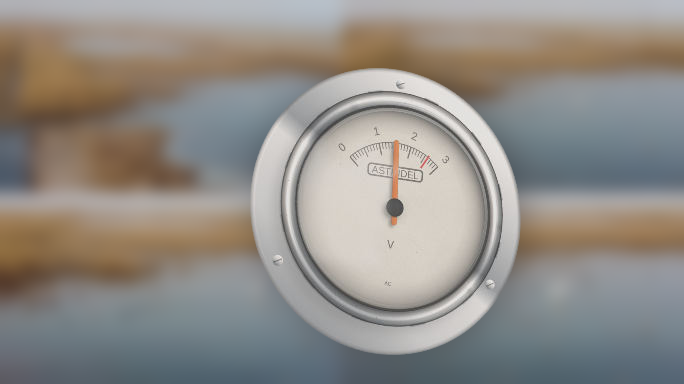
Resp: 1.5V
